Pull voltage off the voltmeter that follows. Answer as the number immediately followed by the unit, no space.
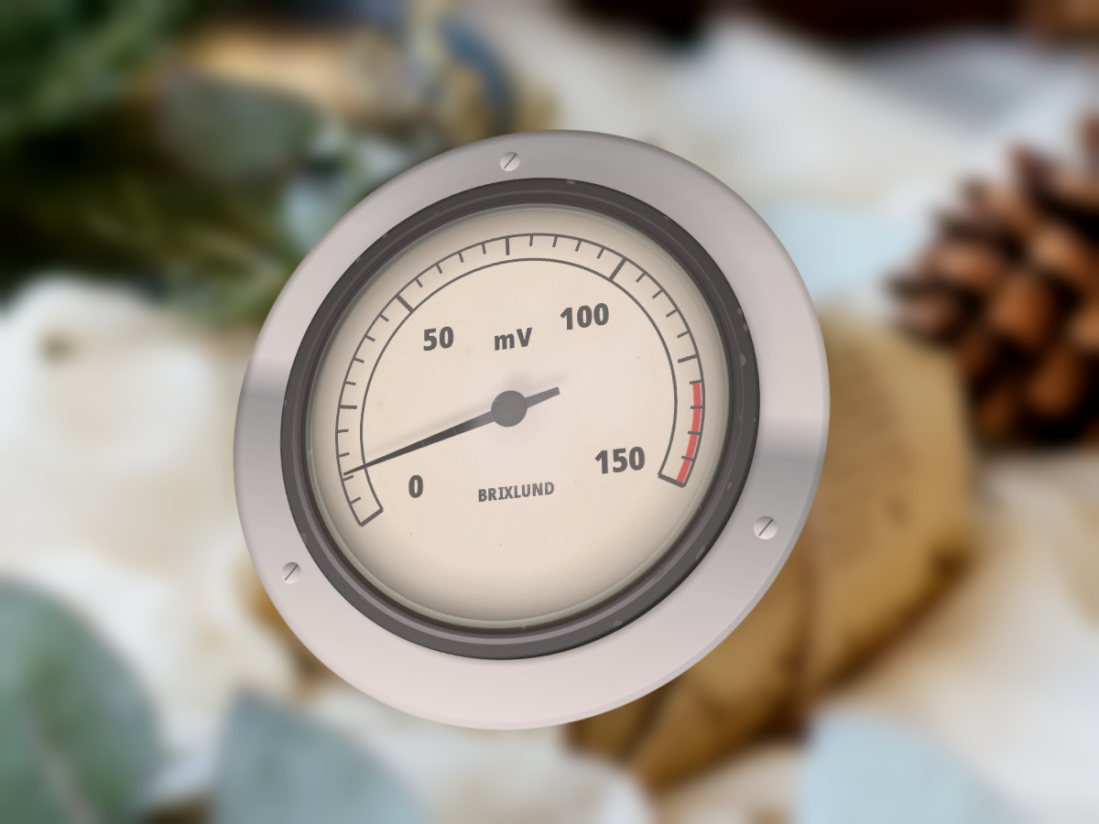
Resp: 10mV
